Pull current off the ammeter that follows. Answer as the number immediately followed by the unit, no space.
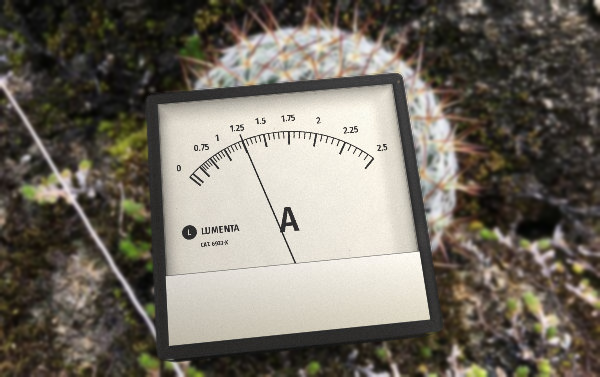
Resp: 1.25A
